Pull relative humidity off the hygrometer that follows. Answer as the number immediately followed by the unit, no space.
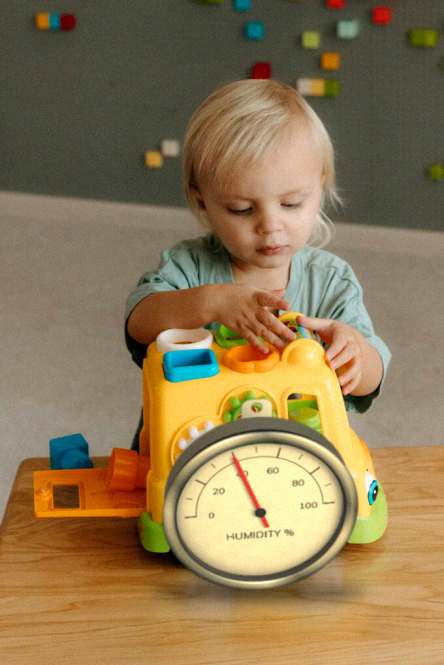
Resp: 40%
